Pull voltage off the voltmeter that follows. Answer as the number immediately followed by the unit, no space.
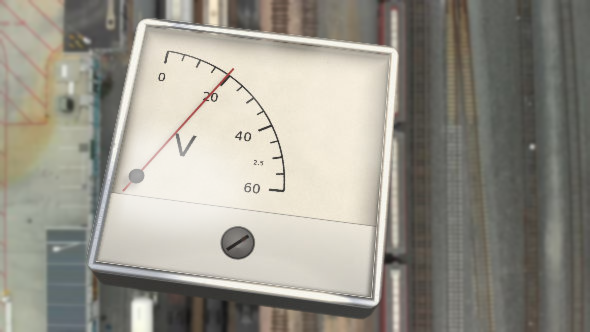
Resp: 20V
